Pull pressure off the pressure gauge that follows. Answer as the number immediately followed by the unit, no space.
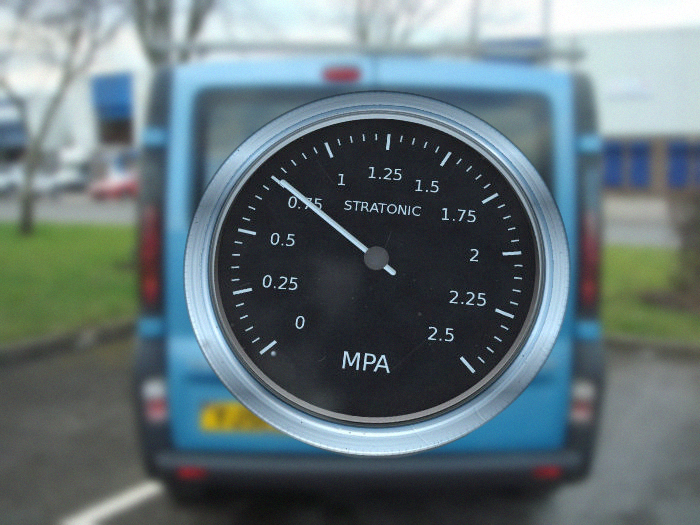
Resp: 0.75MPa
